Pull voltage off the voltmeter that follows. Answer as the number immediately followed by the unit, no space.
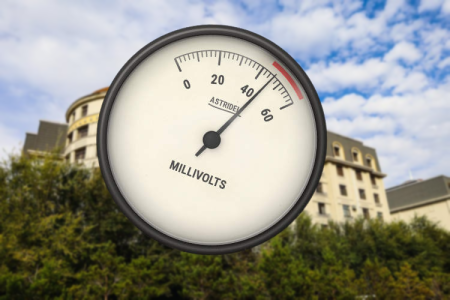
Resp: 46mV
